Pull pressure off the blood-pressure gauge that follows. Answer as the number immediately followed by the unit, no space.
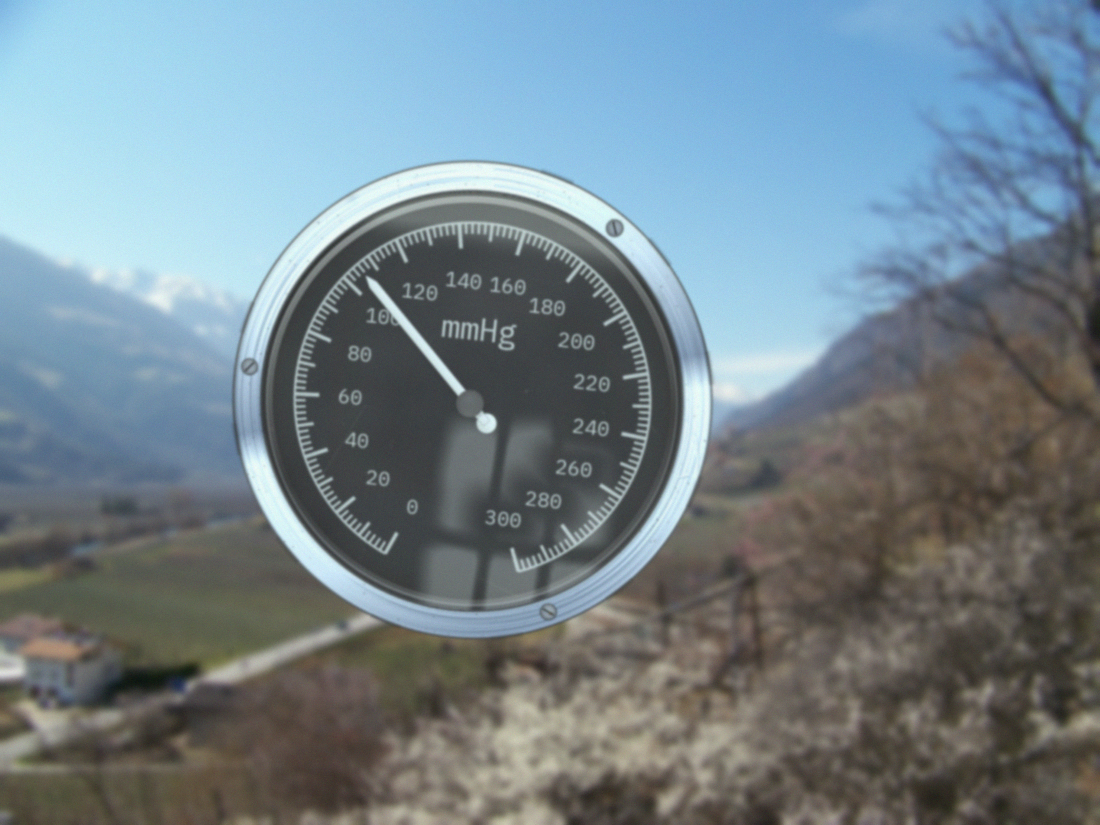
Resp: 106mmHg
